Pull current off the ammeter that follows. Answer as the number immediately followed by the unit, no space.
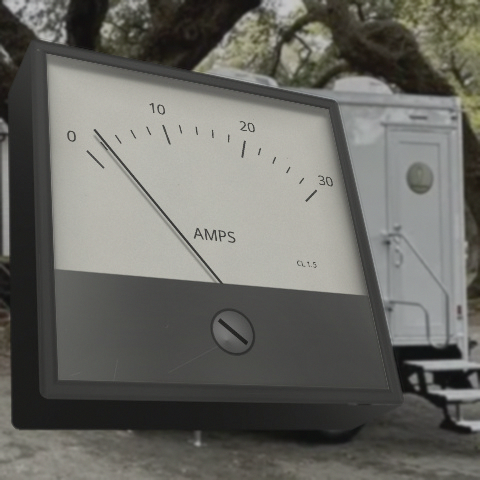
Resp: 2A
